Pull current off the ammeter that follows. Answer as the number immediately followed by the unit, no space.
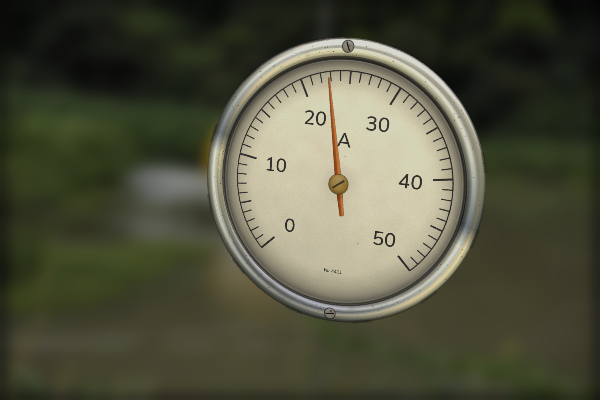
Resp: 23A
